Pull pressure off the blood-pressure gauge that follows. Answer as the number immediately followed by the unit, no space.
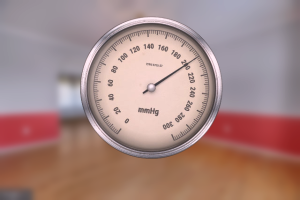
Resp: 200mmHg
